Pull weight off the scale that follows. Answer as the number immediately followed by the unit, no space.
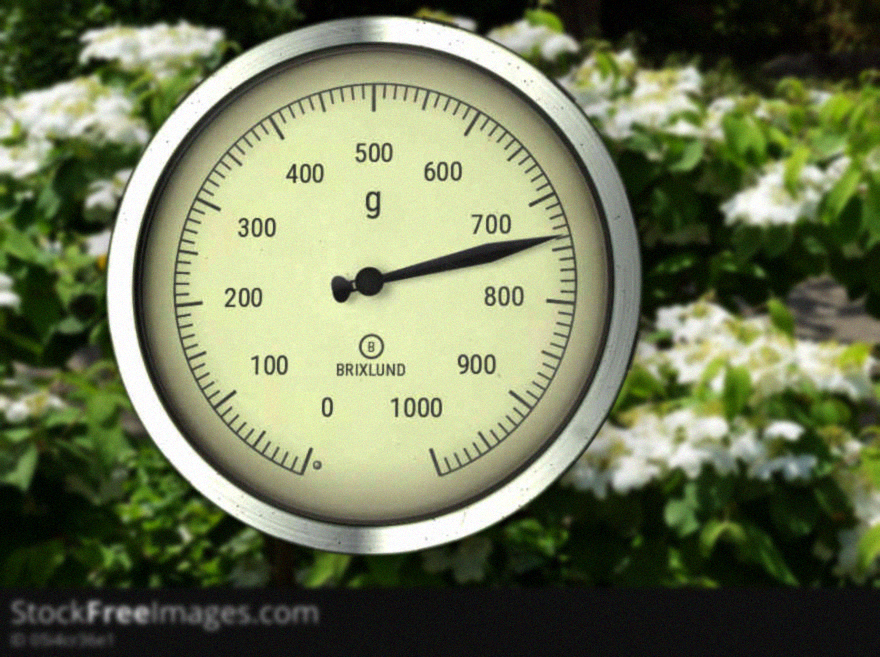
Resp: 740g
